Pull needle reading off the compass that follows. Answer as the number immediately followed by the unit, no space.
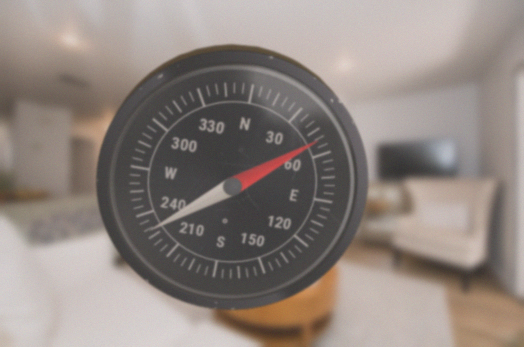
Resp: 50°
